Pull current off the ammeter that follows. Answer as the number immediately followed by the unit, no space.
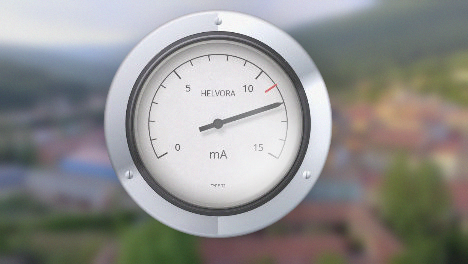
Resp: 12mA
